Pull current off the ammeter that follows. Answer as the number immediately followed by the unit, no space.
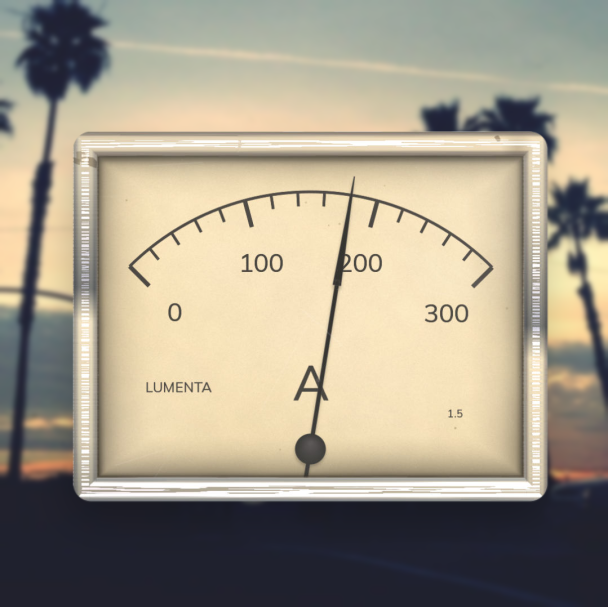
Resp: 180A
